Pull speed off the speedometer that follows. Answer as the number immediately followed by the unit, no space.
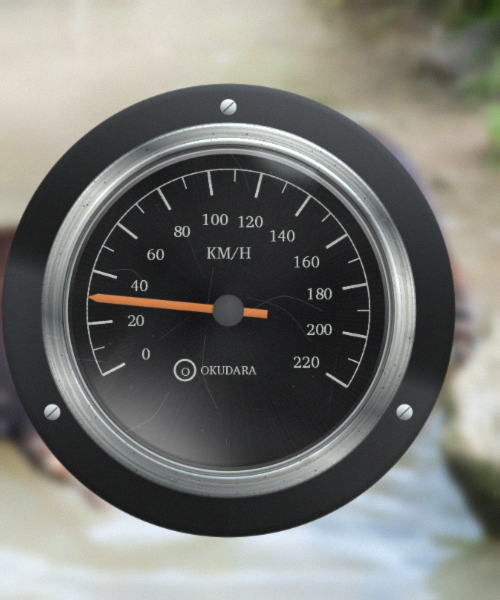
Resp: 30km/h
